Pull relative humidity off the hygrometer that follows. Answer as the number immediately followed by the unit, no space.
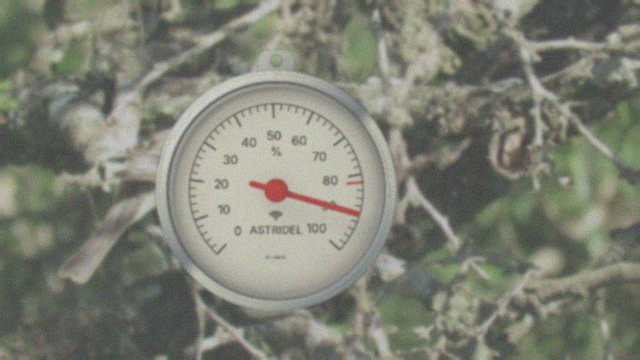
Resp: 90%
